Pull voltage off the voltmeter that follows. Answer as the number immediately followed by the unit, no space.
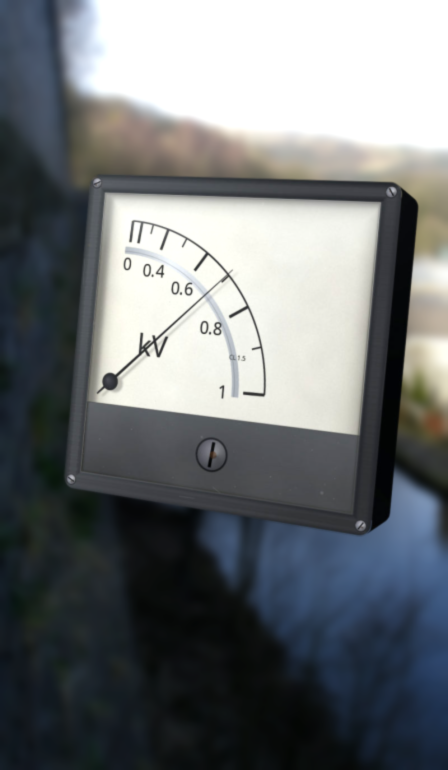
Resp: 0.7kV
